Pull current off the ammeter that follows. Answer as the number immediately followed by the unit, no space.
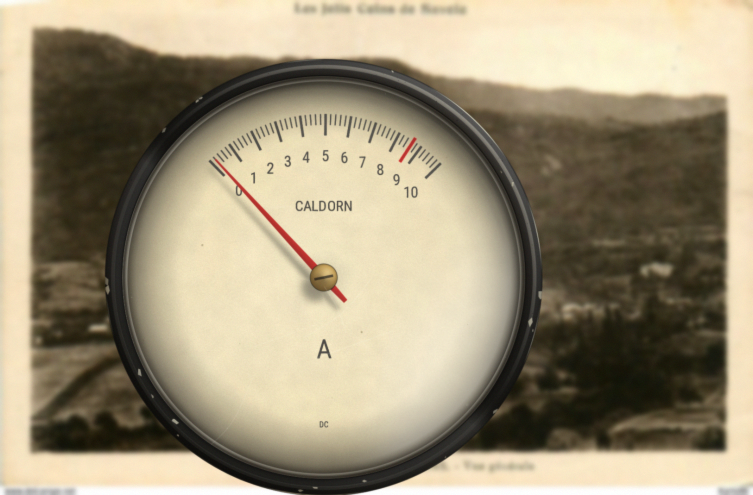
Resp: 0.2A
